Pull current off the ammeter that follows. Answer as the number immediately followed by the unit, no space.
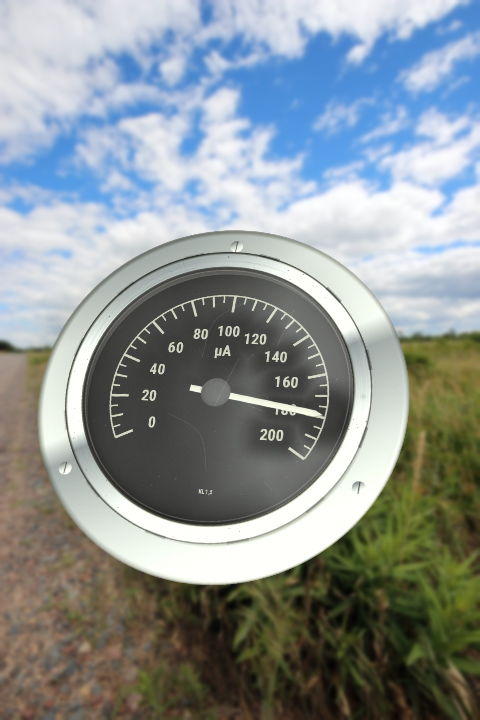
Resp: 180µA
